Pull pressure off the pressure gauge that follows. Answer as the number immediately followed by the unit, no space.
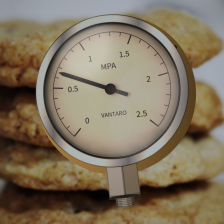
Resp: 0.65MPa
